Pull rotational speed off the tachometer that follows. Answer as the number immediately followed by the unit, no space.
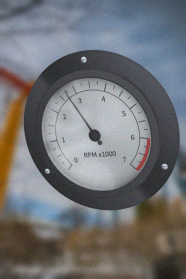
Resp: 2750rpm
